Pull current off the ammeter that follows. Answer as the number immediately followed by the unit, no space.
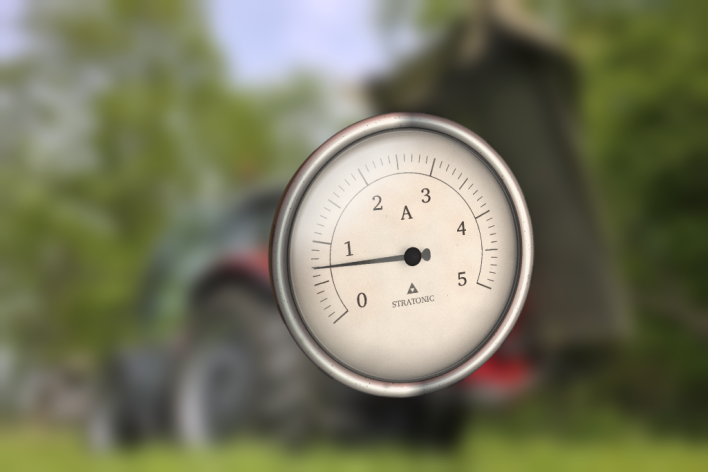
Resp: 0.7A
